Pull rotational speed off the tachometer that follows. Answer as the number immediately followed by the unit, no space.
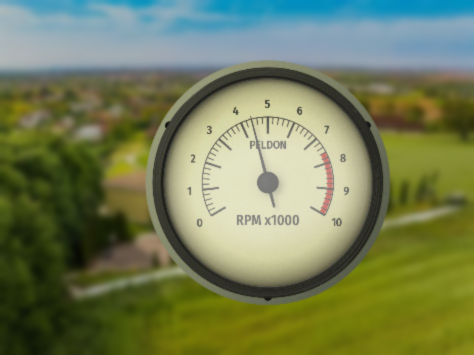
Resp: 4400rpm
